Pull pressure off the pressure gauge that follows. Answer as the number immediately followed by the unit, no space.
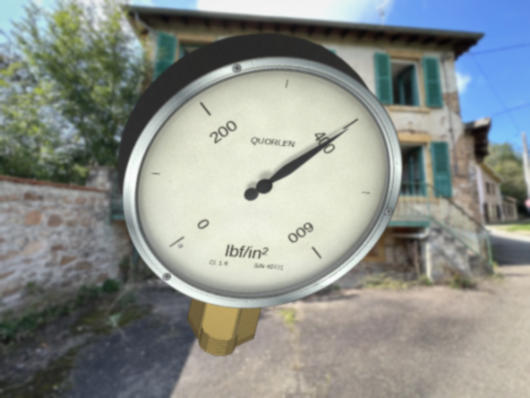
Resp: 400psi
